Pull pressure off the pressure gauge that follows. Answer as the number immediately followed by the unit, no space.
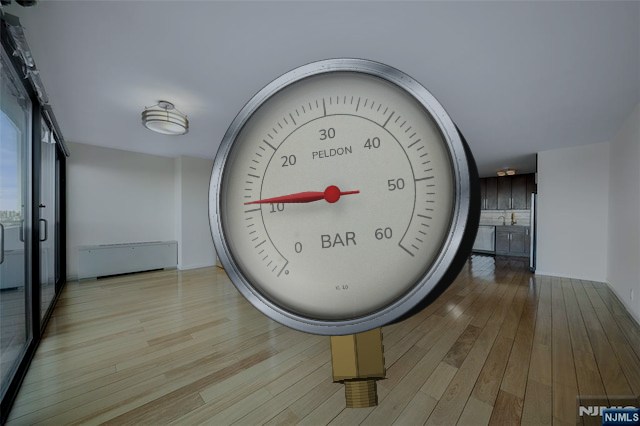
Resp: 11bar
